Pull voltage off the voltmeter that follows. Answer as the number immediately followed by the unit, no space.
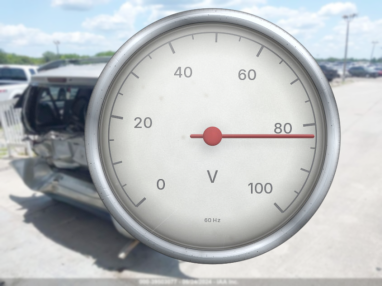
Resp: 82.5V
